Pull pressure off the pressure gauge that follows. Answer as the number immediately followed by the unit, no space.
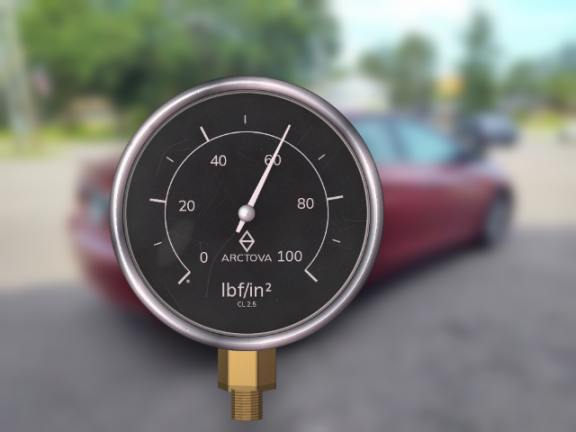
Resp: 60psi
